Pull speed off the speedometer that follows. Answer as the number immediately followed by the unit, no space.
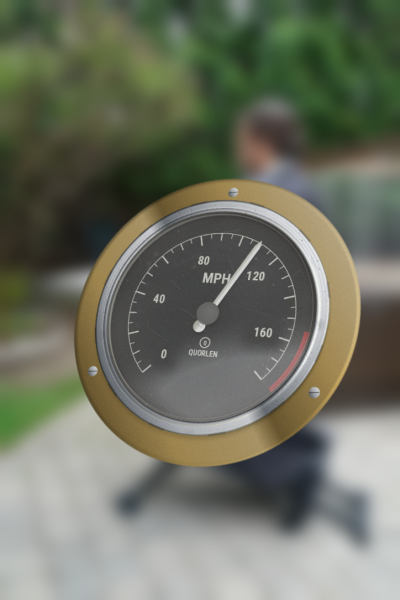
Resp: 110mph
